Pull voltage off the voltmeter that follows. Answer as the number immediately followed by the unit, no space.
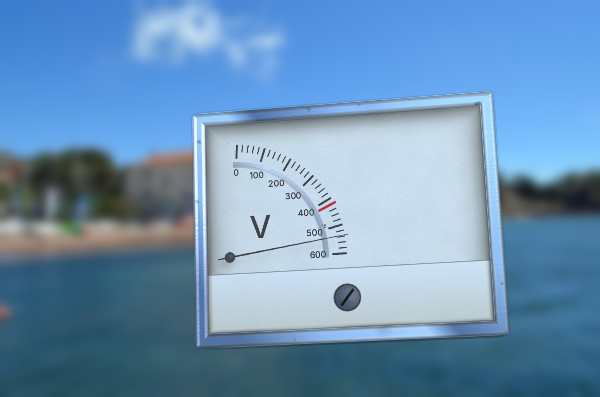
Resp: 540V
